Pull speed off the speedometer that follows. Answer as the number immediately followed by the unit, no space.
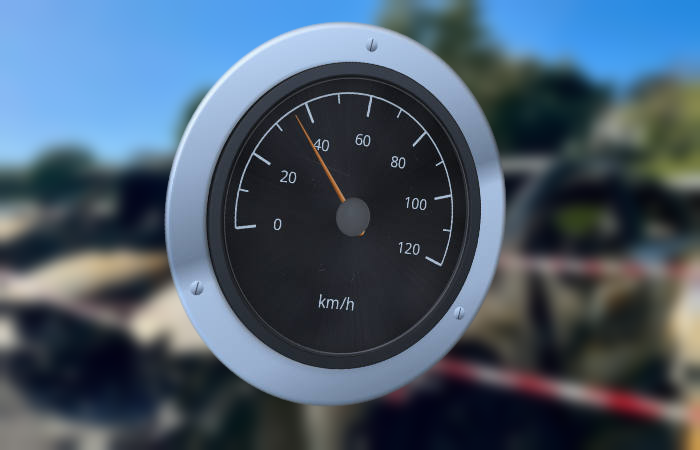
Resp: 35km/h
